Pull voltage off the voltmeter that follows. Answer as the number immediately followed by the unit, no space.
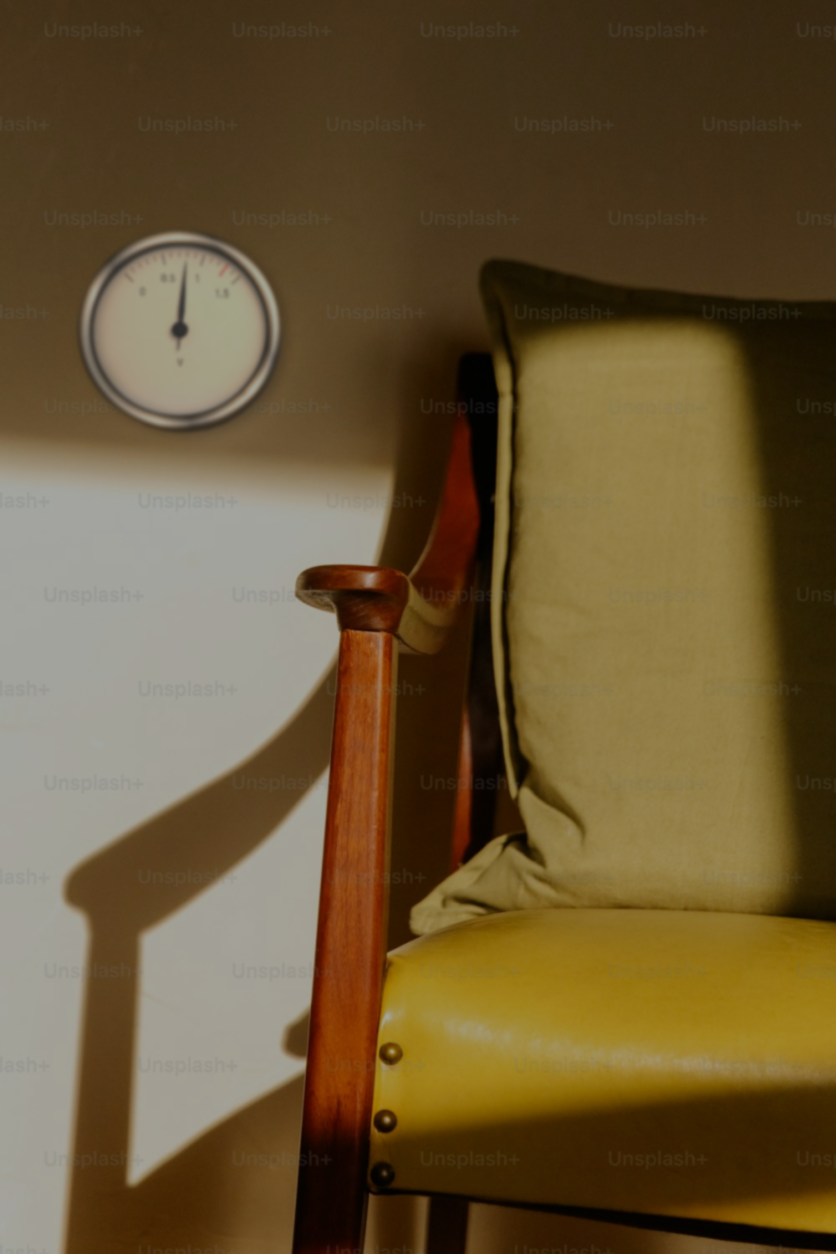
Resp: 0.8V
